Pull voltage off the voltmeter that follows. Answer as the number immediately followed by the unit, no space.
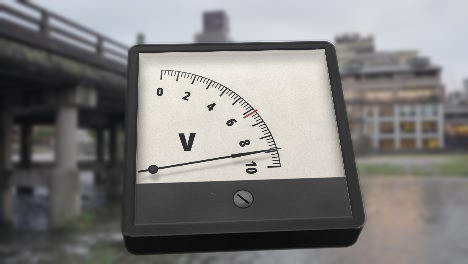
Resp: 9V
